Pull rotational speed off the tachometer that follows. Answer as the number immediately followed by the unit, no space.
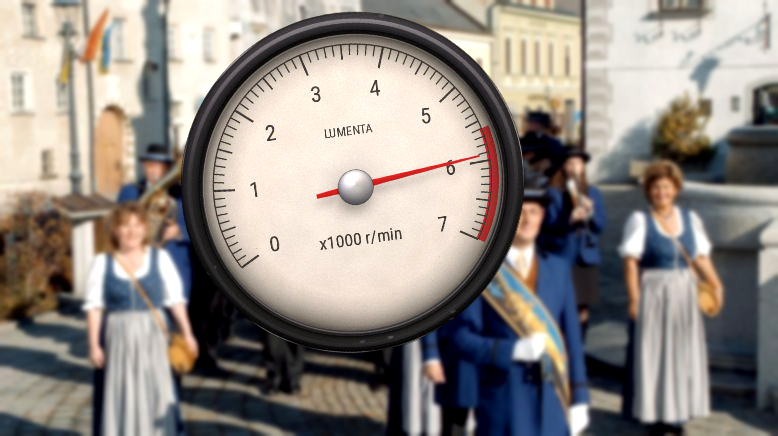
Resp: 5900rpm
